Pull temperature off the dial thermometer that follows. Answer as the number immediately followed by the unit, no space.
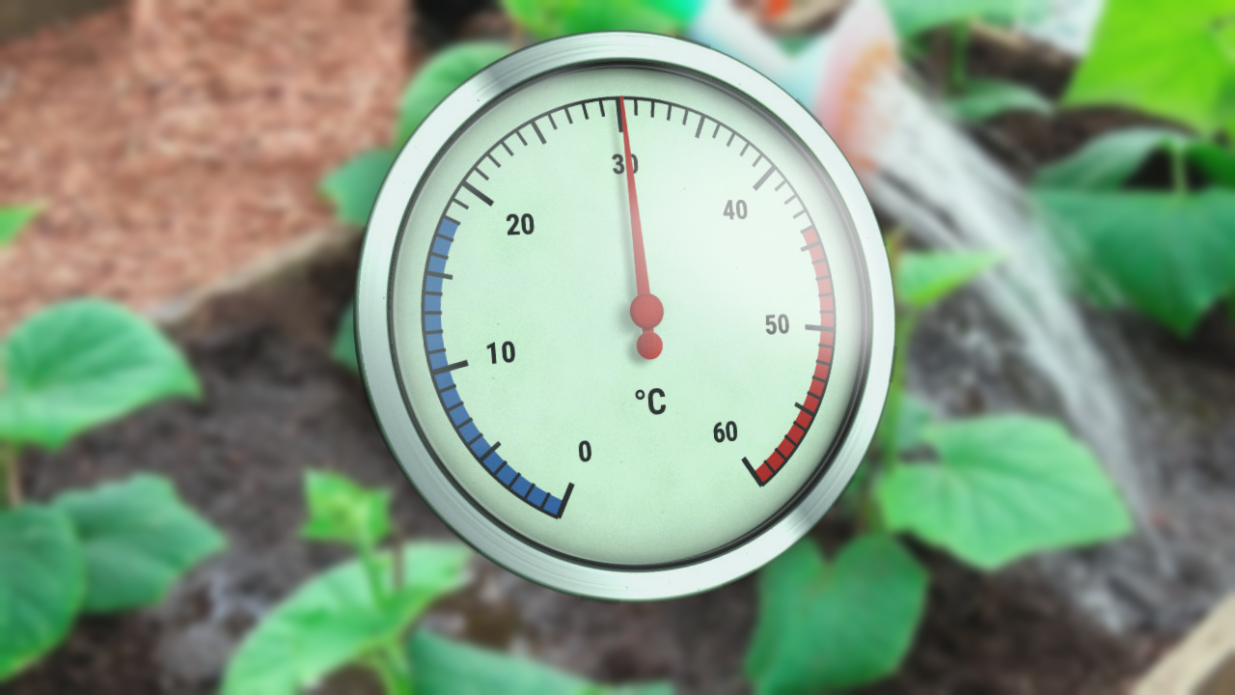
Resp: 30°C
